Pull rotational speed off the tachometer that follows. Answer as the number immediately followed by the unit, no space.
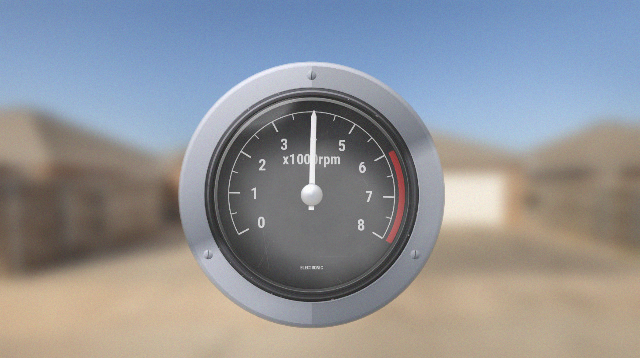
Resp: 4000rpm
